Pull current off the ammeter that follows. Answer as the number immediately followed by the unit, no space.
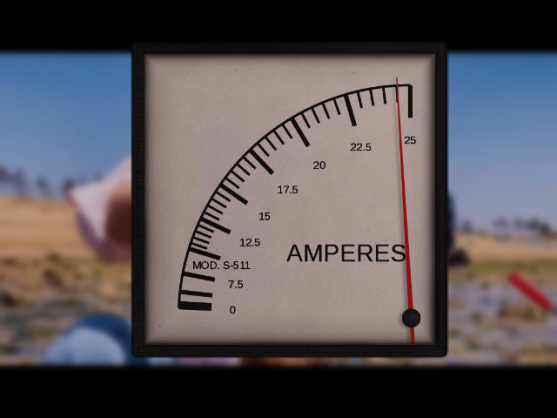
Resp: 24.5A
